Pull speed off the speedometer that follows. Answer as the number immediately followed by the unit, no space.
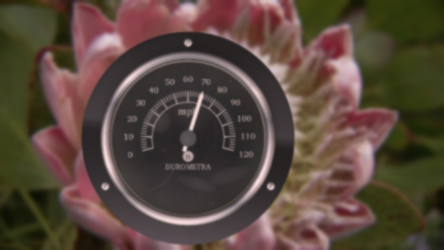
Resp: 70mph
